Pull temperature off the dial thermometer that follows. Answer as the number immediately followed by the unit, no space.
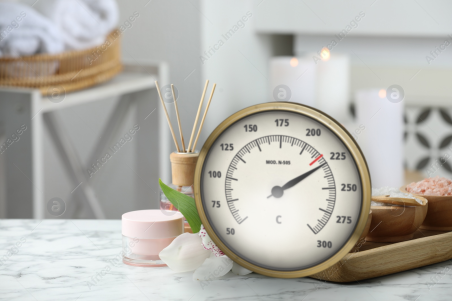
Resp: 225°C
